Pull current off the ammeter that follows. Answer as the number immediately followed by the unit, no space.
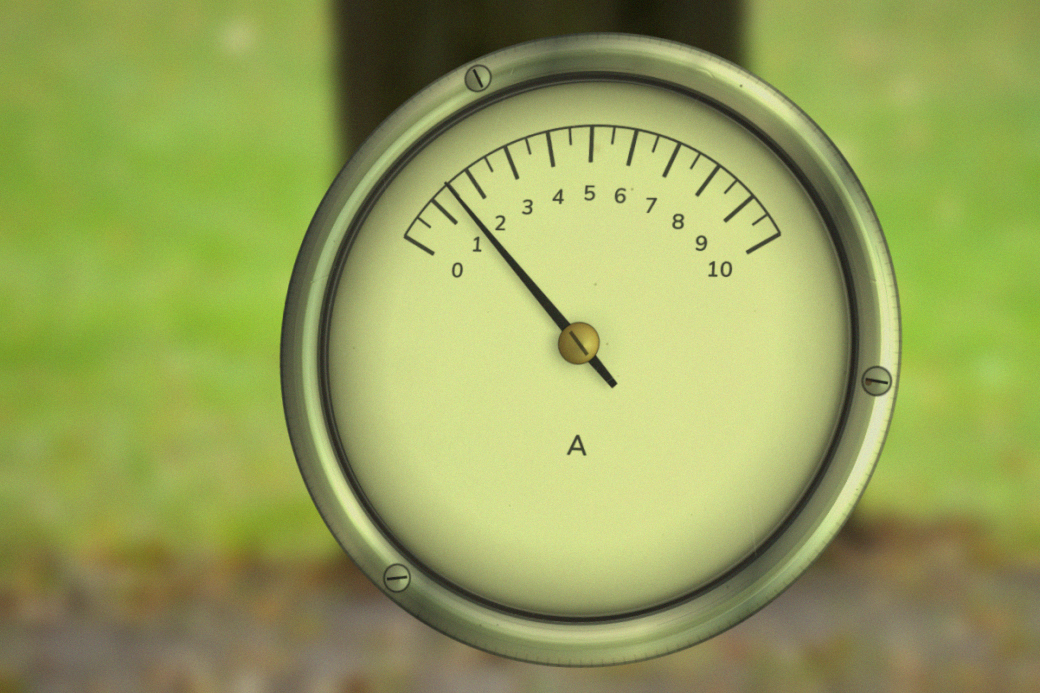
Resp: 1.5A
